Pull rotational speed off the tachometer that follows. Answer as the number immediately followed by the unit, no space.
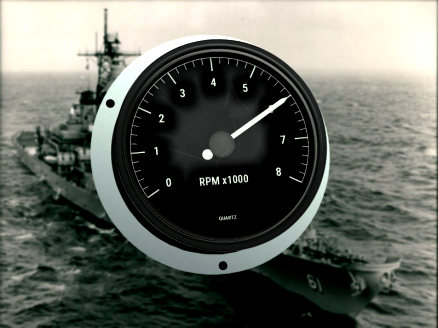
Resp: 6000rpm
